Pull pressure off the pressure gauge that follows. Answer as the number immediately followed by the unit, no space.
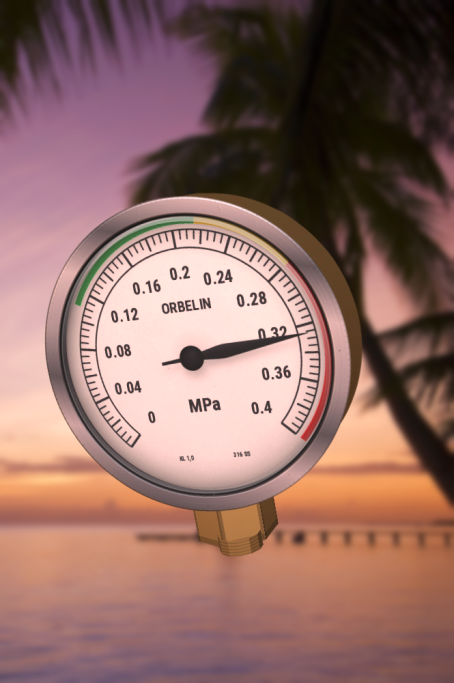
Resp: 0.325MPa
